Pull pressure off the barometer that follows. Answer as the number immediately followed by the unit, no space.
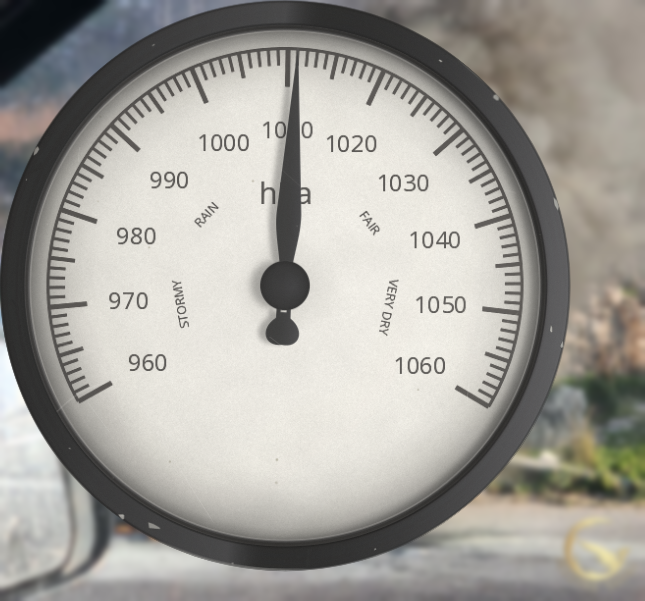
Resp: 1011hPa
